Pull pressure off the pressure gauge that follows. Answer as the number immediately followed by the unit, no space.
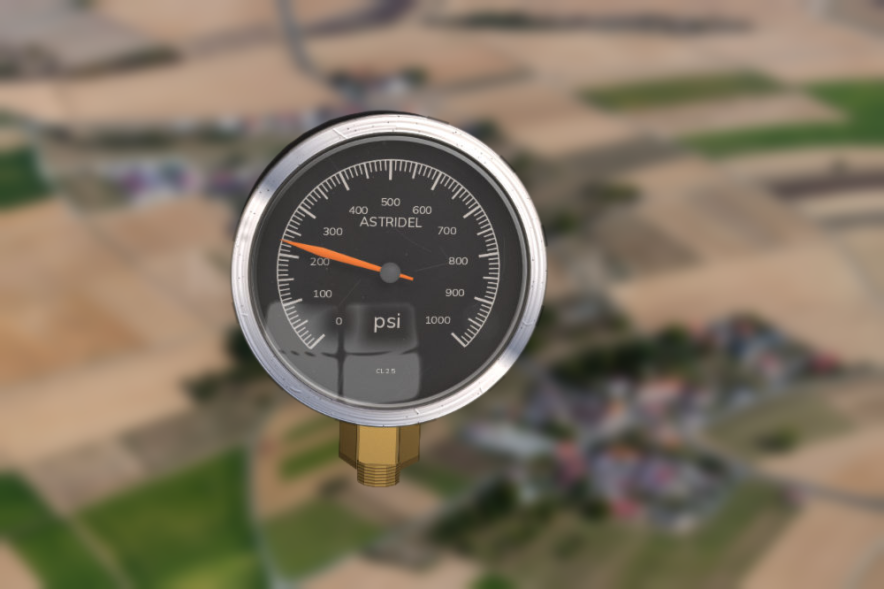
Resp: 230psi
